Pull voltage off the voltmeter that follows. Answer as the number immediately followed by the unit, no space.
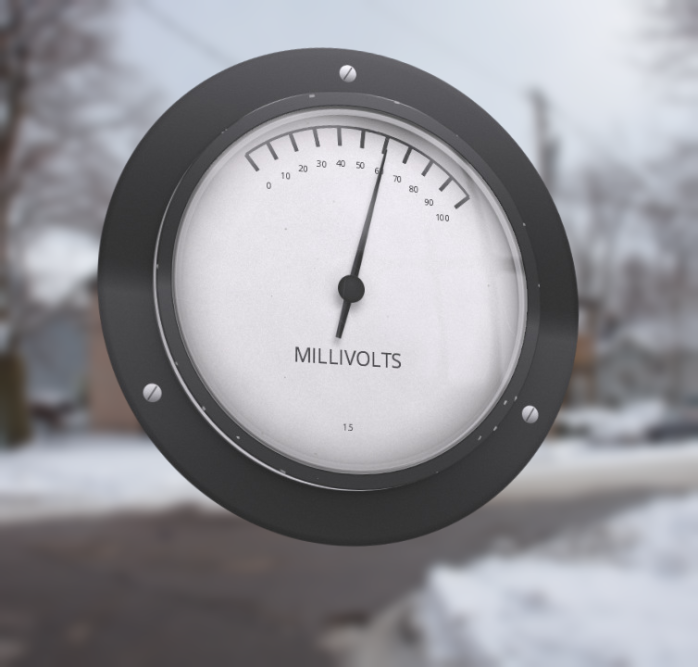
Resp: 60mV
